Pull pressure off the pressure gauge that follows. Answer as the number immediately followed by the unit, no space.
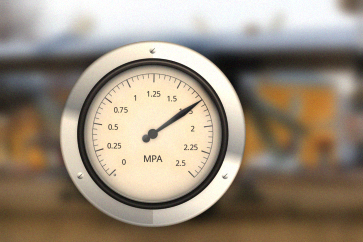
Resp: 1.75MPa
